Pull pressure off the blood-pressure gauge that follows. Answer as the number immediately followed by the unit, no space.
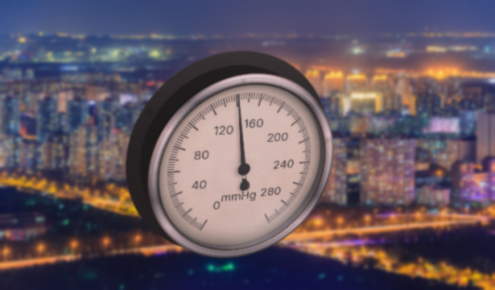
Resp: 140mmHg
